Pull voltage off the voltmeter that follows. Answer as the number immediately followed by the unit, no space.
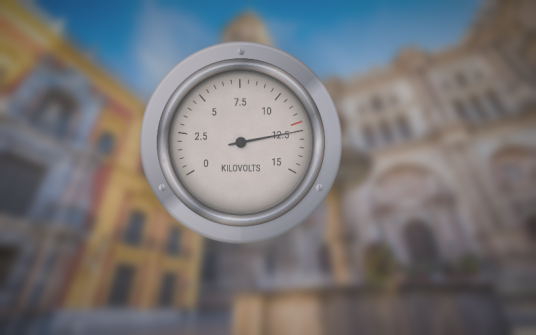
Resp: 12.5kV
